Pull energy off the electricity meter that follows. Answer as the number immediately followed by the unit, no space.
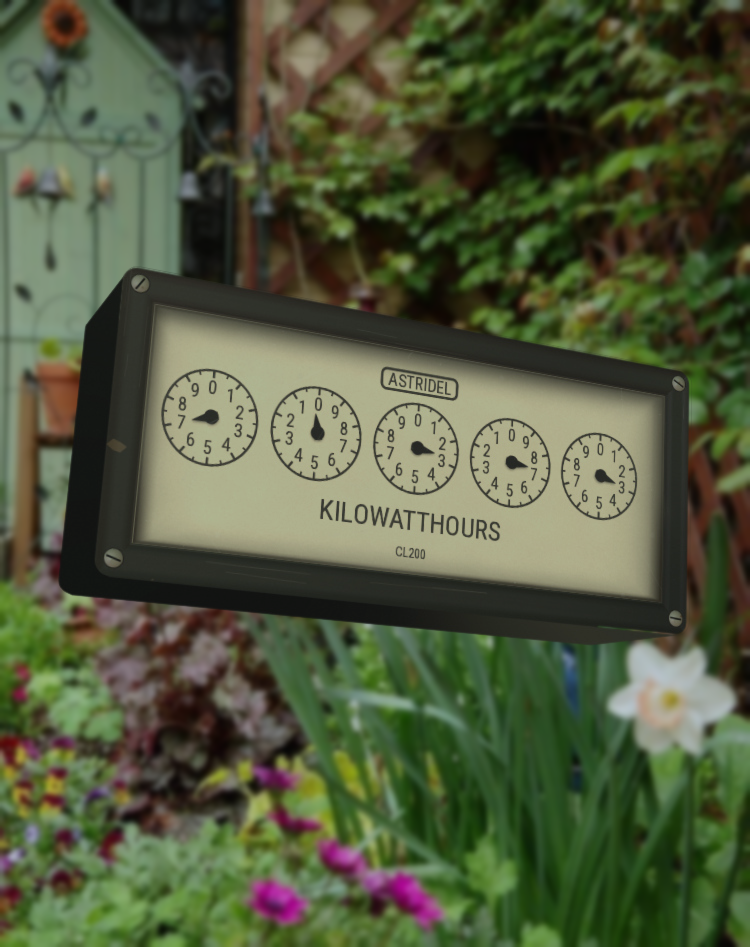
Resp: 70273kWh
